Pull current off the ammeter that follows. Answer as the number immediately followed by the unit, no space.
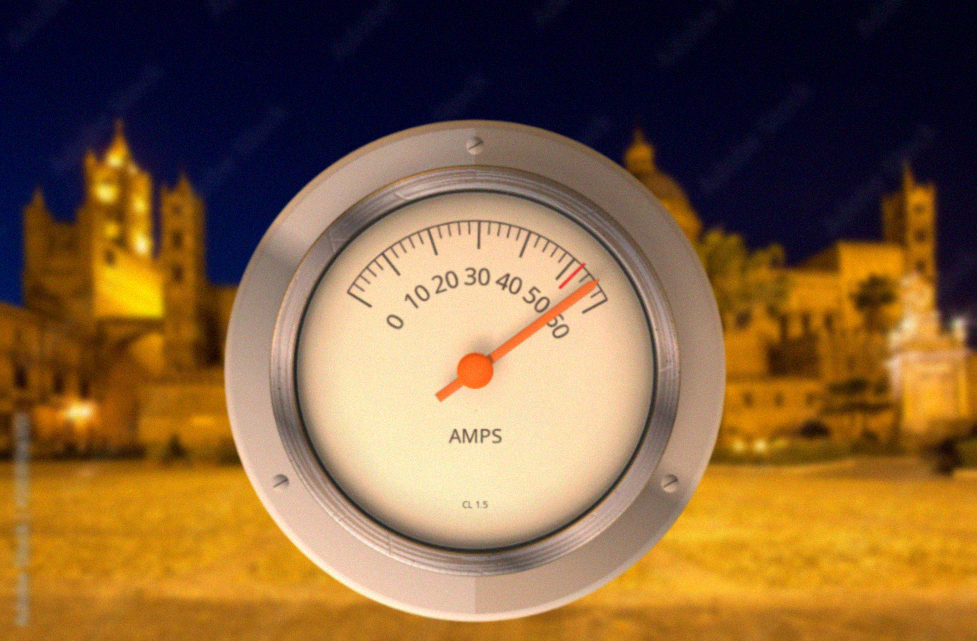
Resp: 56A
